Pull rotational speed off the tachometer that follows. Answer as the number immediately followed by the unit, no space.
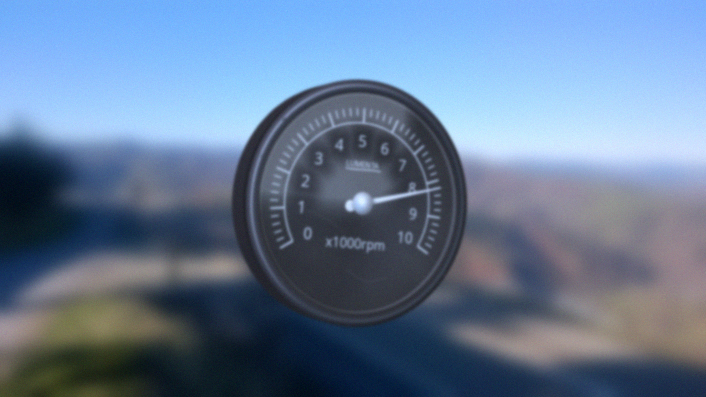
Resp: 8200rpm
